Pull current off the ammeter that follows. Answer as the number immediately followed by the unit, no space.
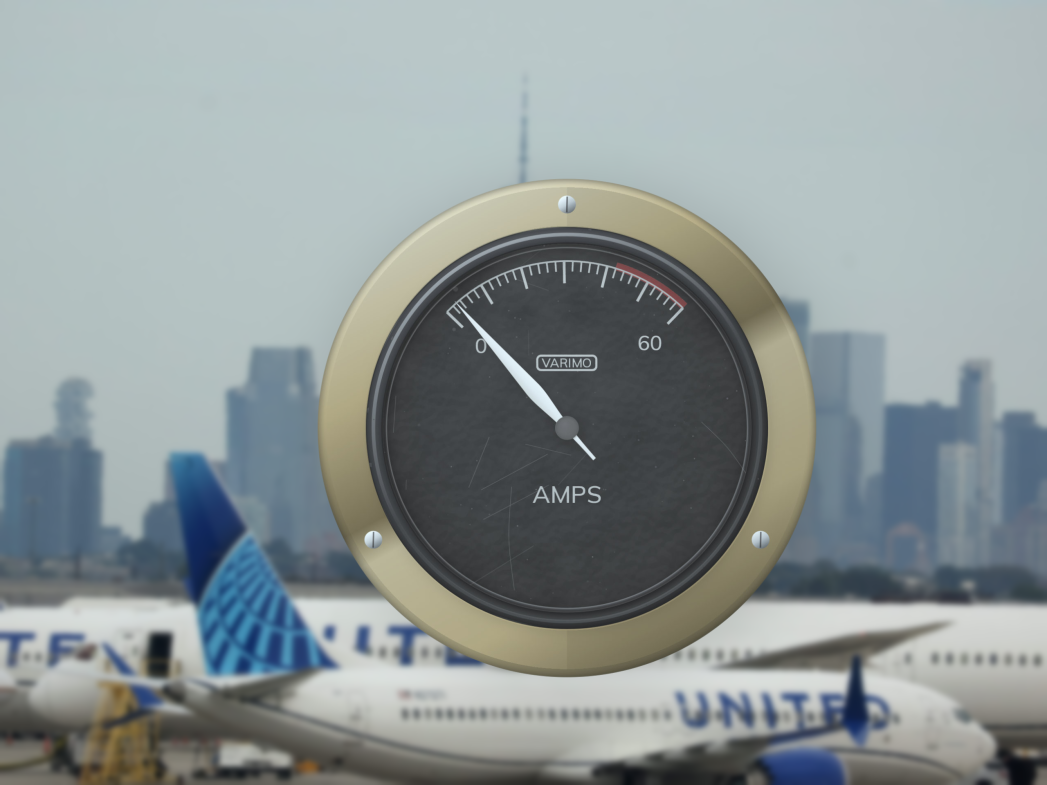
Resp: 3A
